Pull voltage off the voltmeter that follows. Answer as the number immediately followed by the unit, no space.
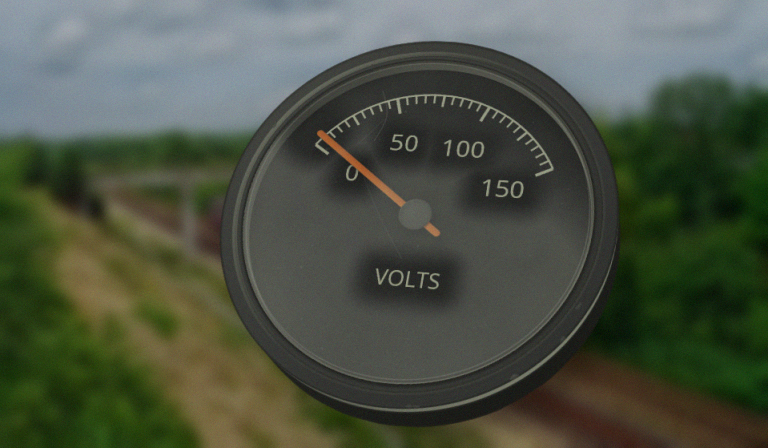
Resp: 5V
